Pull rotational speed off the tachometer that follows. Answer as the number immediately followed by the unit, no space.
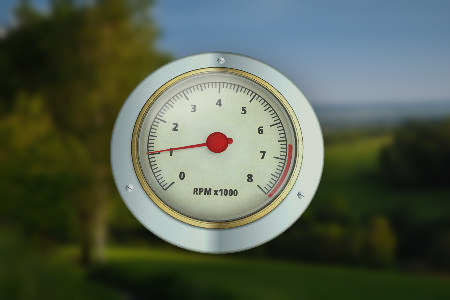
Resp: 1000rpm
